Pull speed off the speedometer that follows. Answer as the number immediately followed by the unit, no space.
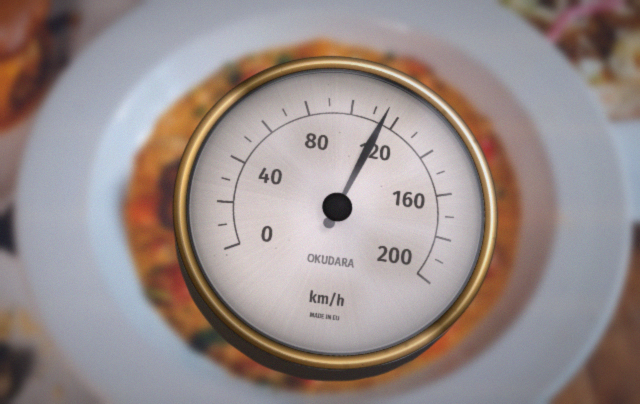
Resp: 115km/h
